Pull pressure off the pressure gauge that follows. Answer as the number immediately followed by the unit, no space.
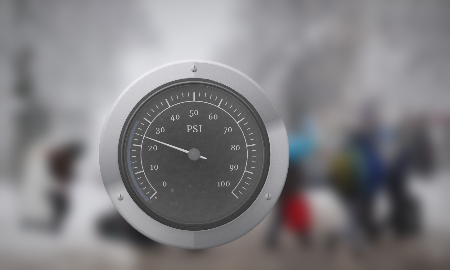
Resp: 24psi
